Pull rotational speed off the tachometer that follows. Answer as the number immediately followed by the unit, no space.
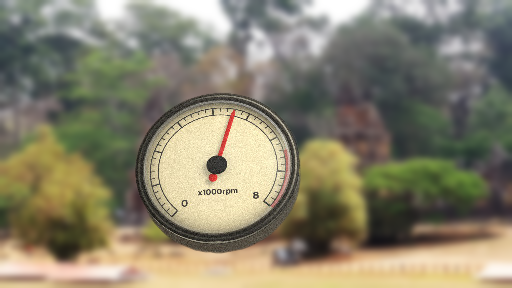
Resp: 4600rpm
